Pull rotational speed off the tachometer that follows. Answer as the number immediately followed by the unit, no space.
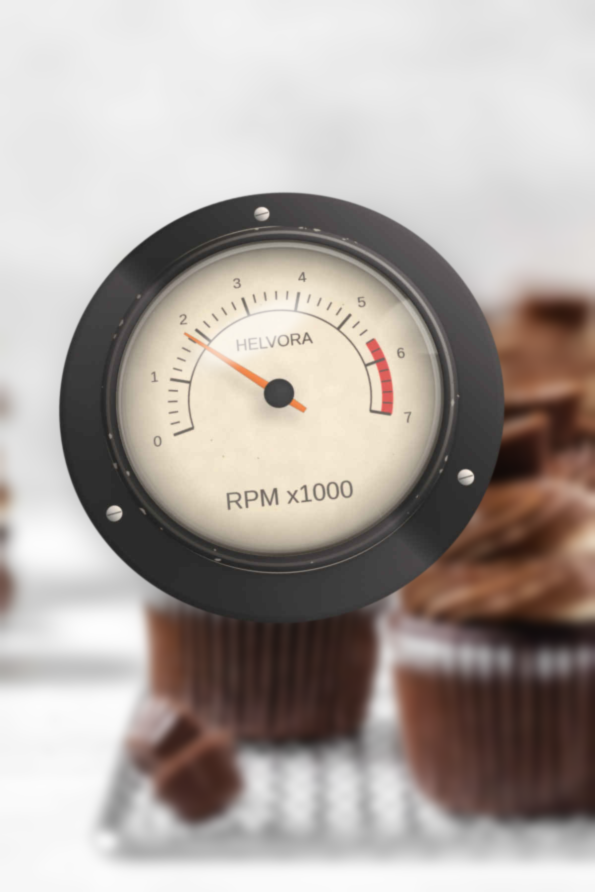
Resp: 1800rpm
